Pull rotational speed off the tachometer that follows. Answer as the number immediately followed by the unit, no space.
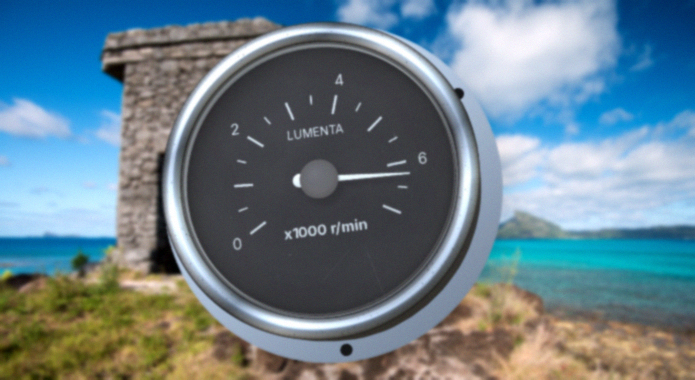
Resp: 6250rpm
